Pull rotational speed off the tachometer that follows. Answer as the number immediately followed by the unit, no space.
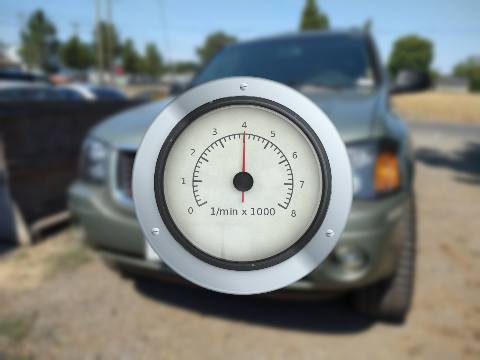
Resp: 4000rpm
